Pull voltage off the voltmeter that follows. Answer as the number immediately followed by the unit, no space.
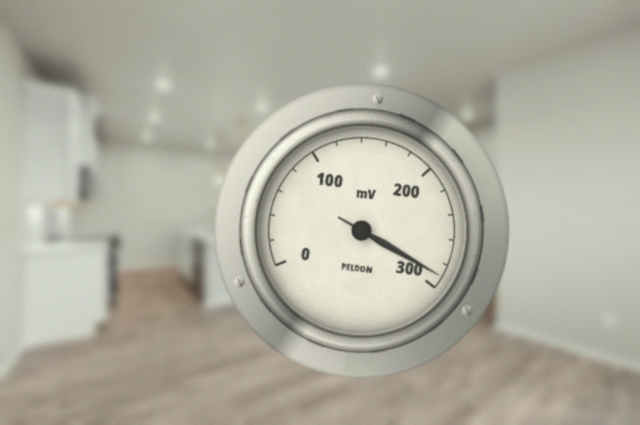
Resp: 290mV
